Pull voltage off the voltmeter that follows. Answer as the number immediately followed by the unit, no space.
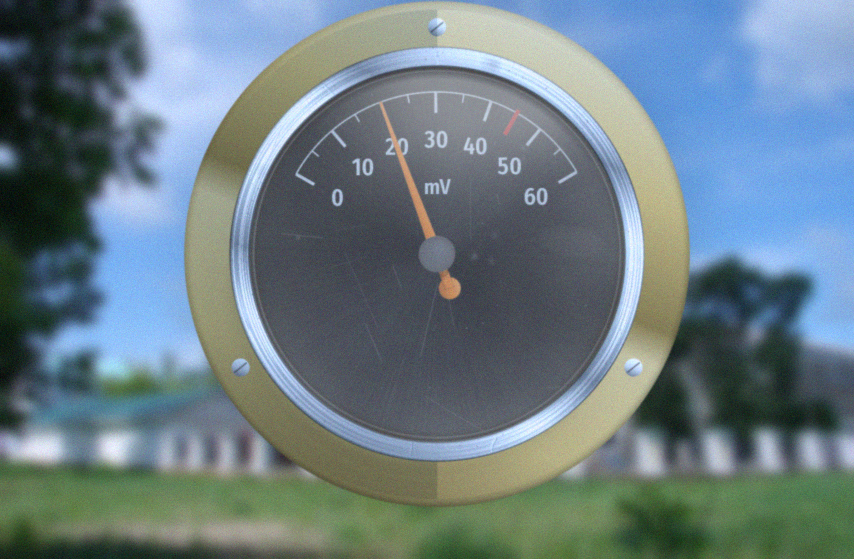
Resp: 20mV
